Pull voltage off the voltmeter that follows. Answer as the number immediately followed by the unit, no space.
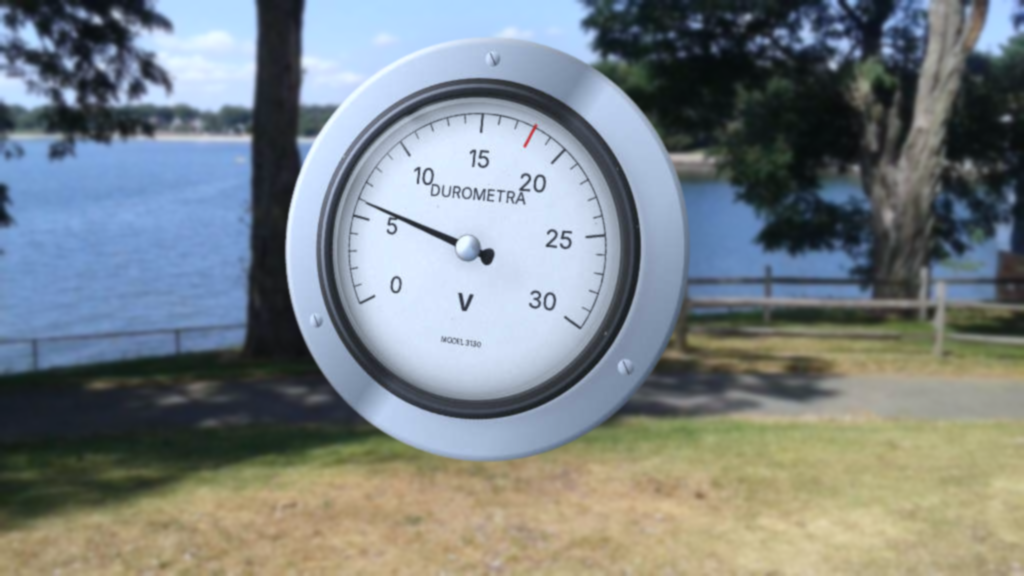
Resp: 6V
